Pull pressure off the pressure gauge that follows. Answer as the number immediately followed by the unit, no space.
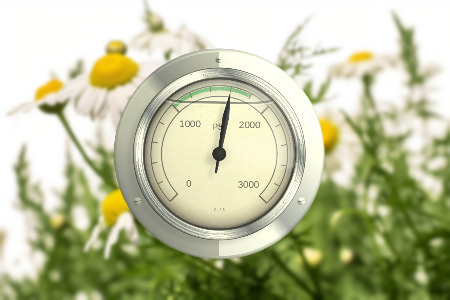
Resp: 1600psi
